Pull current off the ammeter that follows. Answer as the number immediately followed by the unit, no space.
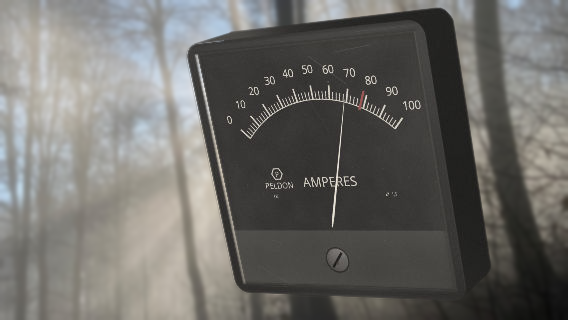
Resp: 70A
